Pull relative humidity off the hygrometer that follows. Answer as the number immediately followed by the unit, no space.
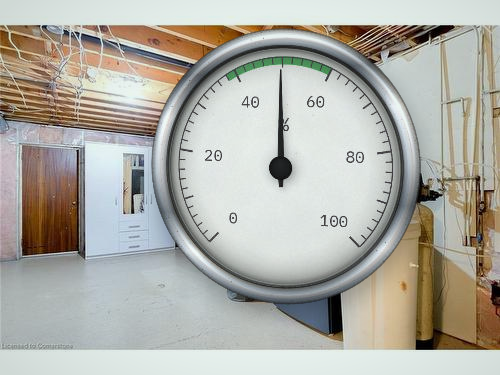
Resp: 50%
